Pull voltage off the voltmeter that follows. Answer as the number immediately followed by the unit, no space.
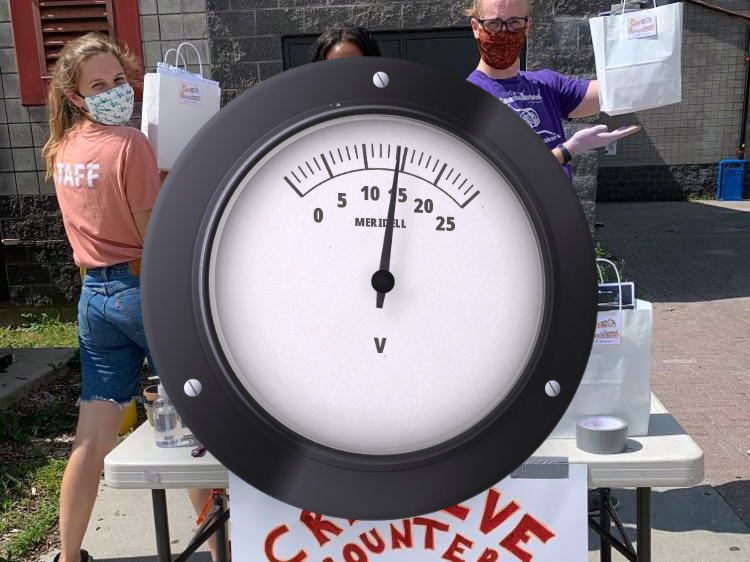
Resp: 14V
